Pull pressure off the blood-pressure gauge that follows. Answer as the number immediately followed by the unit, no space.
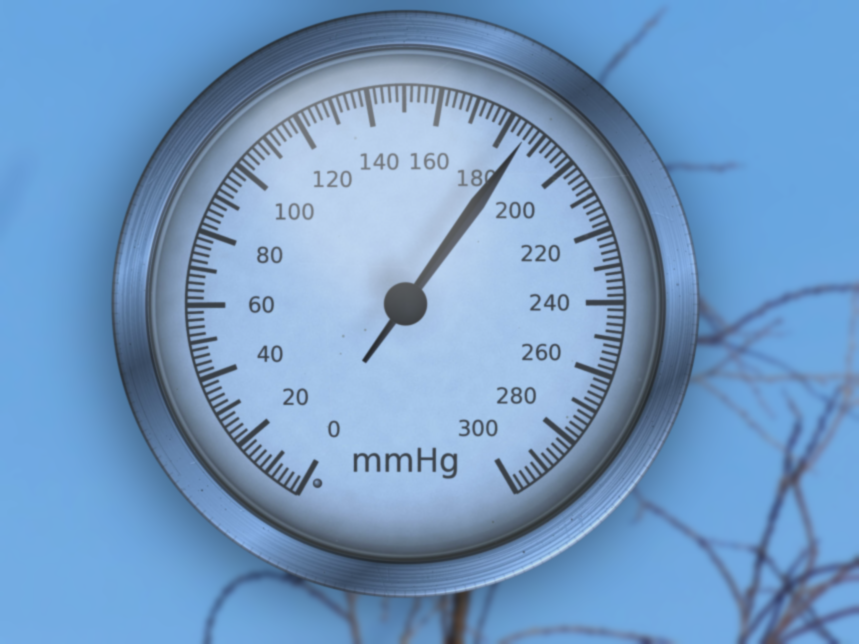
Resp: 186mmHg
